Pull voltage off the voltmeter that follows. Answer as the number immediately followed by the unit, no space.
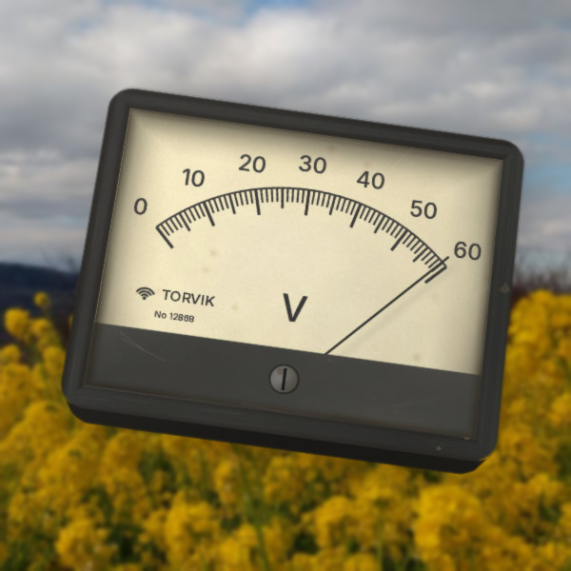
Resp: 59V
